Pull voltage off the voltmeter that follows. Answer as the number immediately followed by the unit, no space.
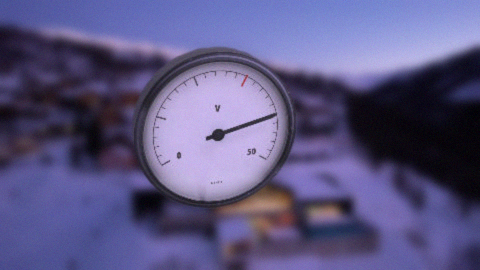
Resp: 40V
